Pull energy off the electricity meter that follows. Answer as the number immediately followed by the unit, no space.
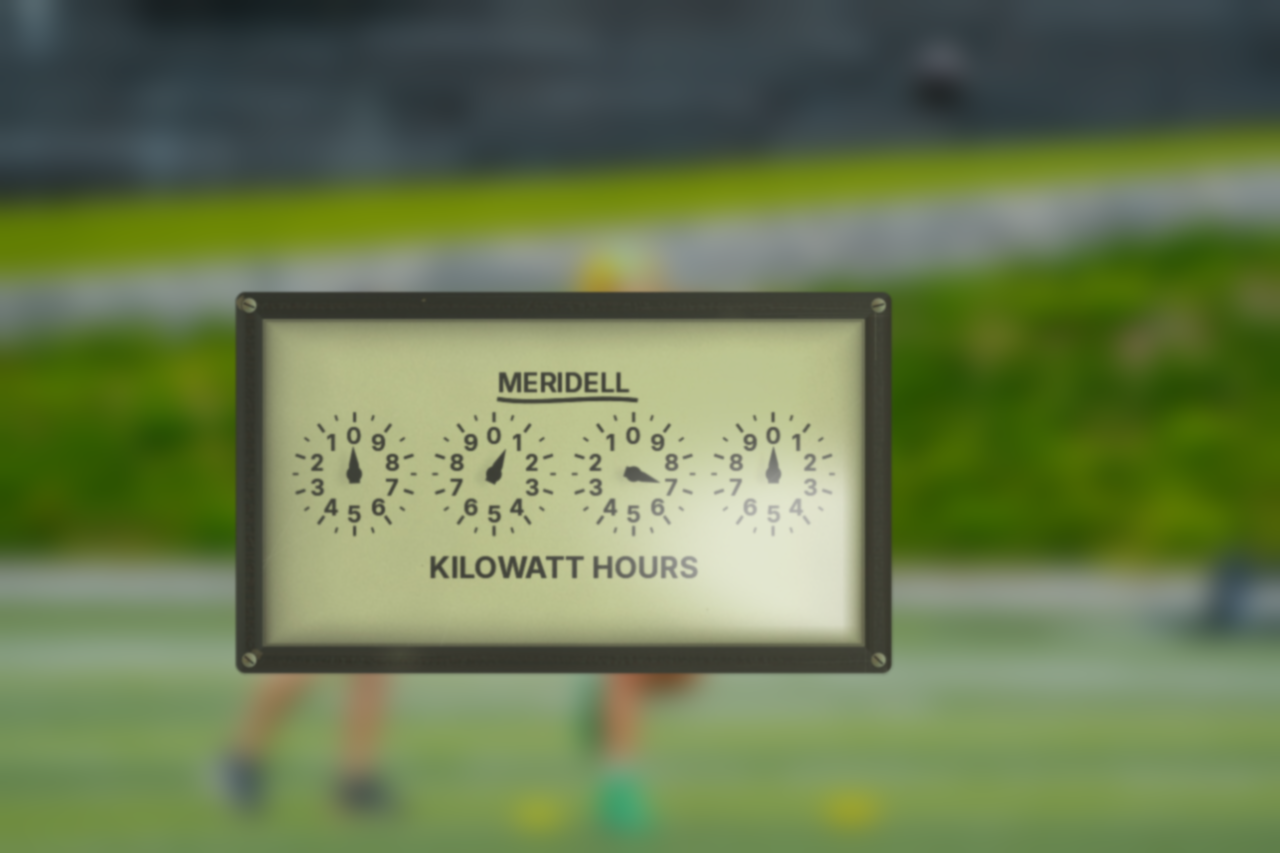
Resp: 70kWh
